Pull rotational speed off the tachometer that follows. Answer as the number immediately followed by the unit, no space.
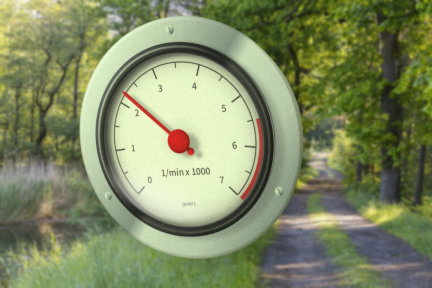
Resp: 2250rpm
